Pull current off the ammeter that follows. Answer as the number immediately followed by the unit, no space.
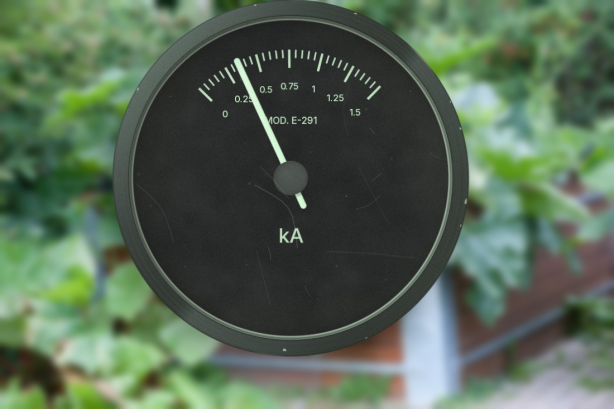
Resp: 0.35kA
